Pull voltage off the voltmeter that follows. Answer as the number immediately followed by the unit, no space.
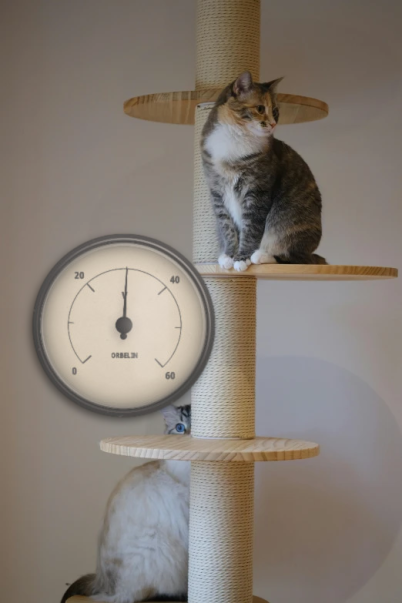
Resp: 30V
